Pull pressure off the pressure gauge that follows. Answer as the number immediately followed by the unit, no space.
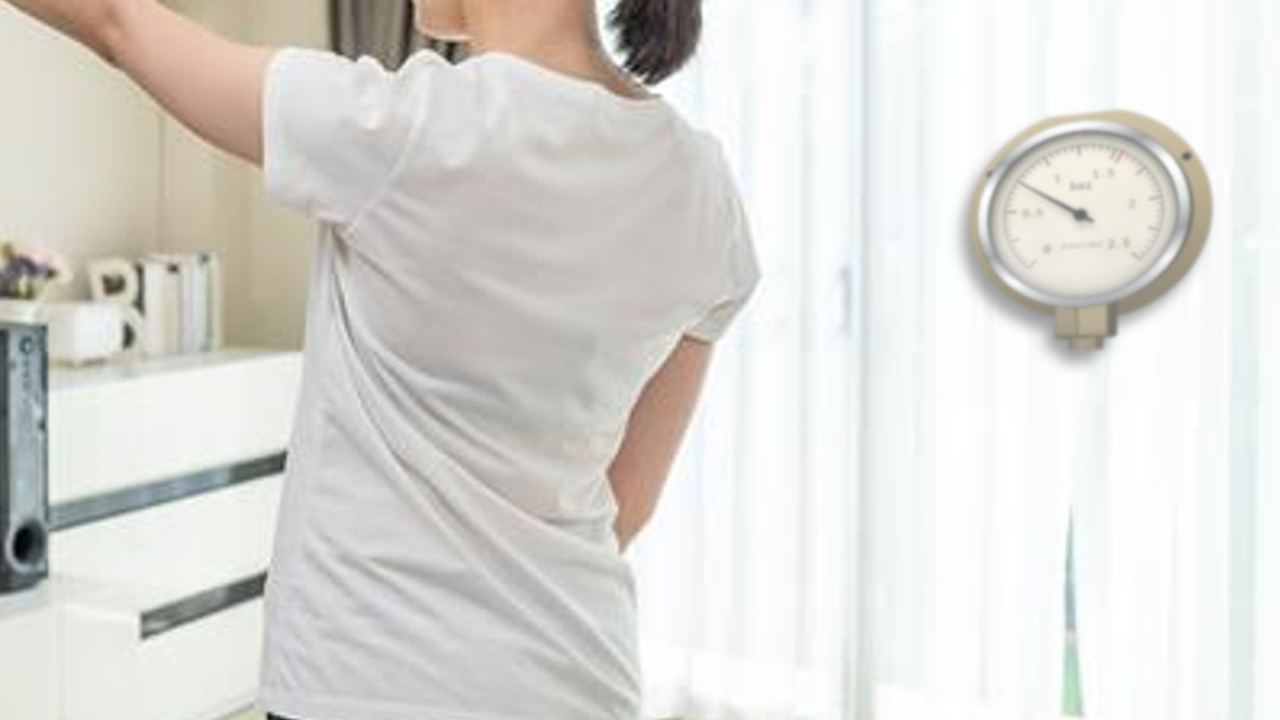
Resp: 0.75bar
